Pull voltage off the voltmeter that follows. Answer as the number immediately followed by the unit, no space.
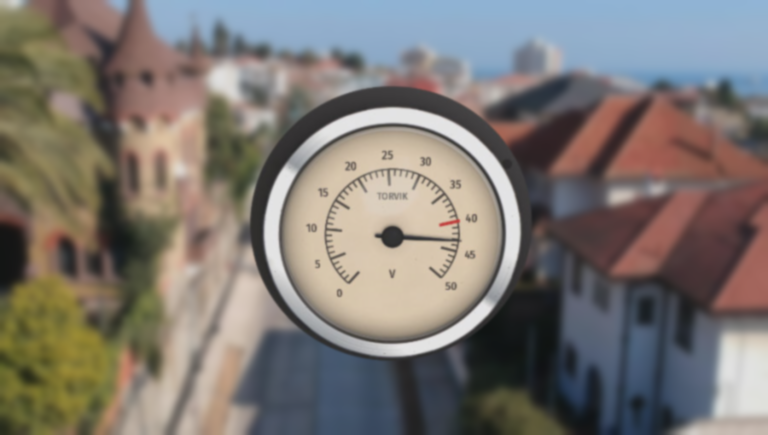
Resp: 43V
